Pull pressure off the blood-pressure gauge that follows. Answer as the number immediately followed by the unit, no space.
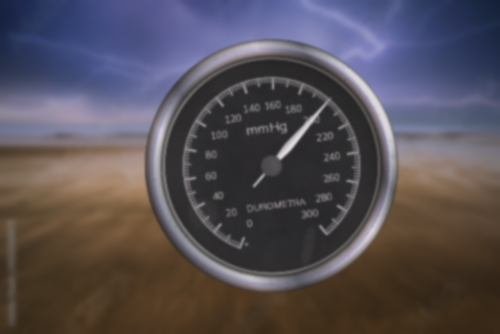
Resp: 200mmHg
